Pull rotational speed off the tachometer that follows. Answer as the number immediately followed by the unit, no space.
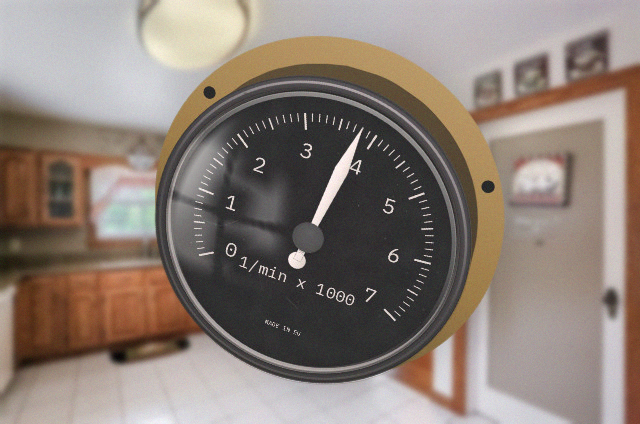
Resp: 3800rpm
